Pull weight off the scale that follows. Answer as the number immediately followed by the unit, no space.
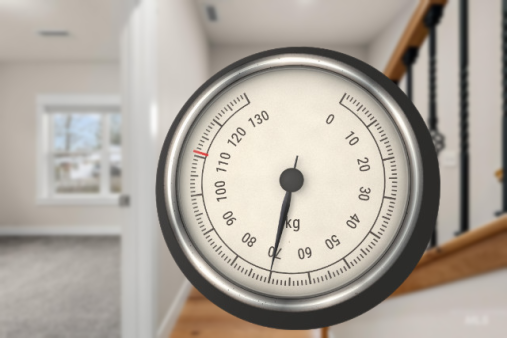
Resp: 70kg
